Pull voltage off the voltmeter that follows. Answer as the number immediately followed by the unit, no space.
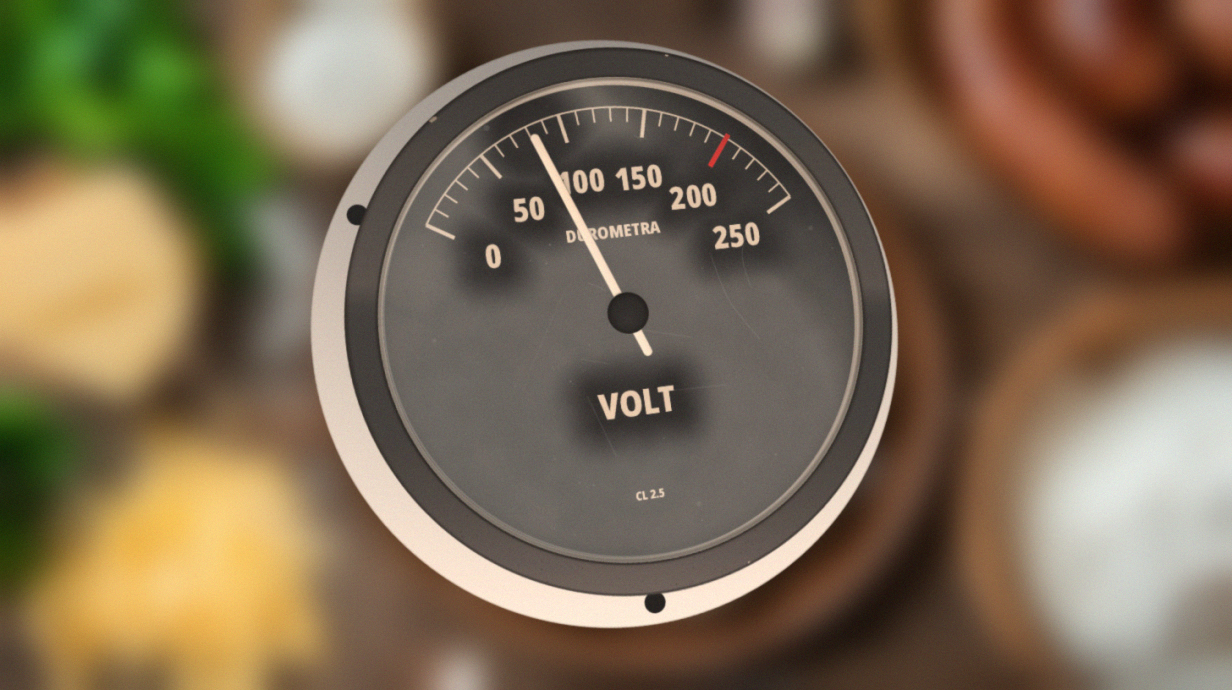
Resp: 80V
